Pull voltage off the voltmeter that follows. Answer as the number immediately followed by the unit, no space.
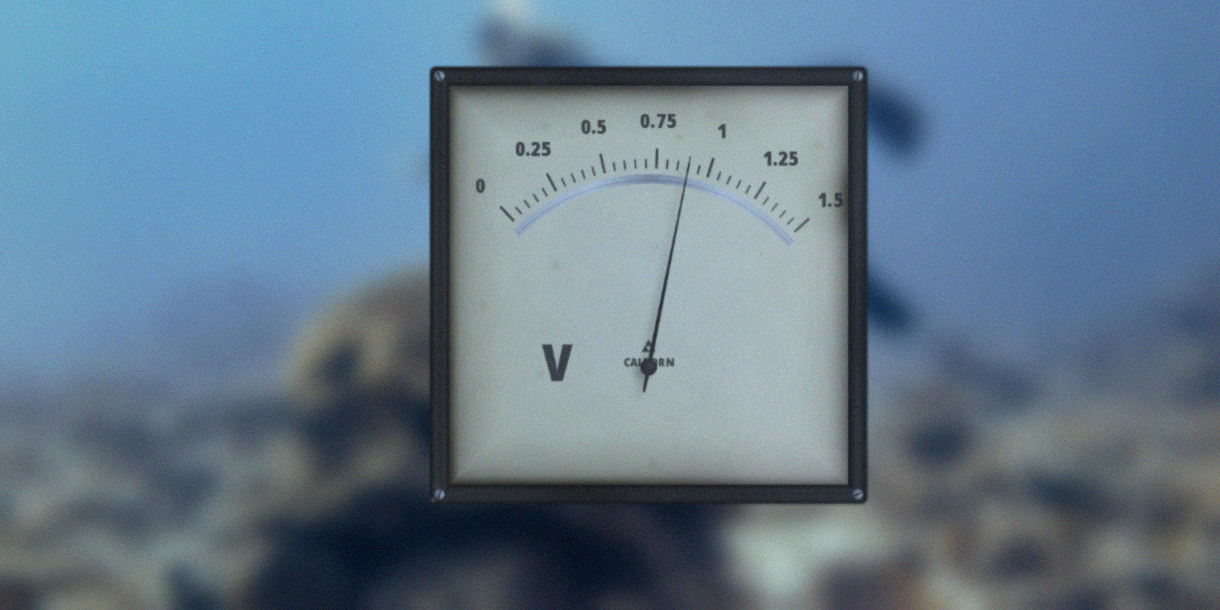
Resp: 0.9V
